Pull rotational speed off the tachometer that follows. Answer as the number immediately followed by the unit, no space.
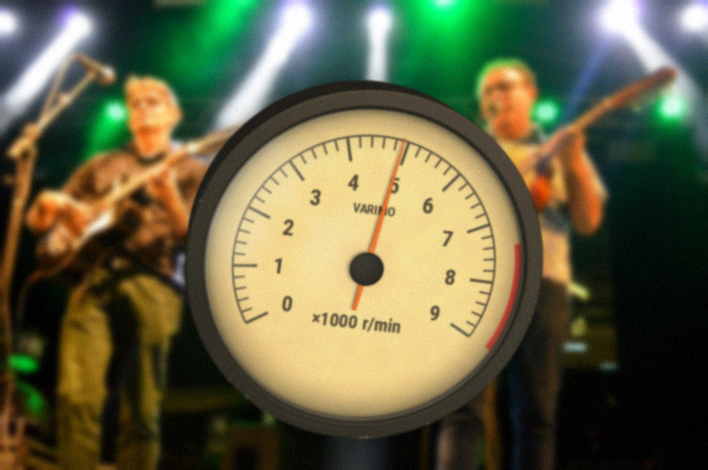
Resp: 4900rpm
